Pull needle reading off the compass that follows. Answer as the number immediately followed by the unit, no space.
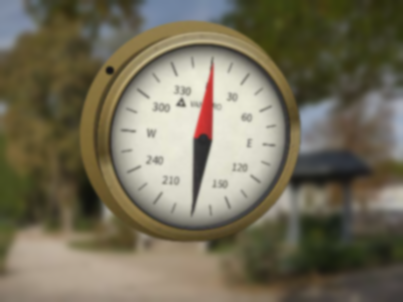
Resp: 0°
